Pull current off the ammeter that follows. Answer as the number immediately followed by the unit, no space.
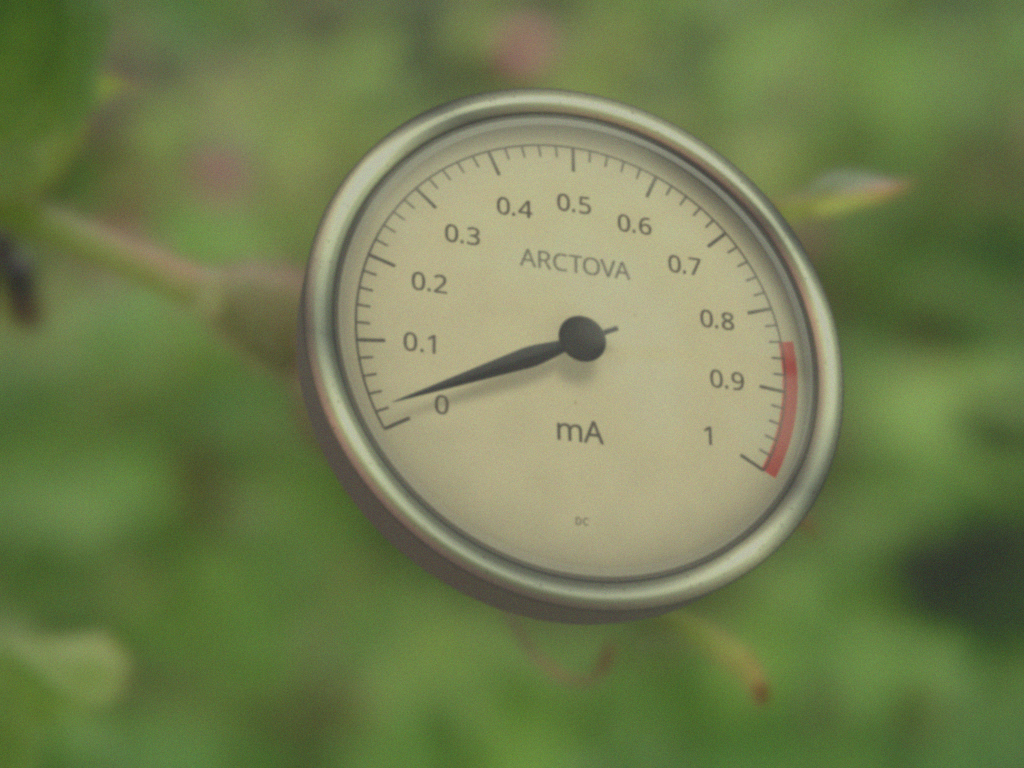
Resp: 0.02mA
